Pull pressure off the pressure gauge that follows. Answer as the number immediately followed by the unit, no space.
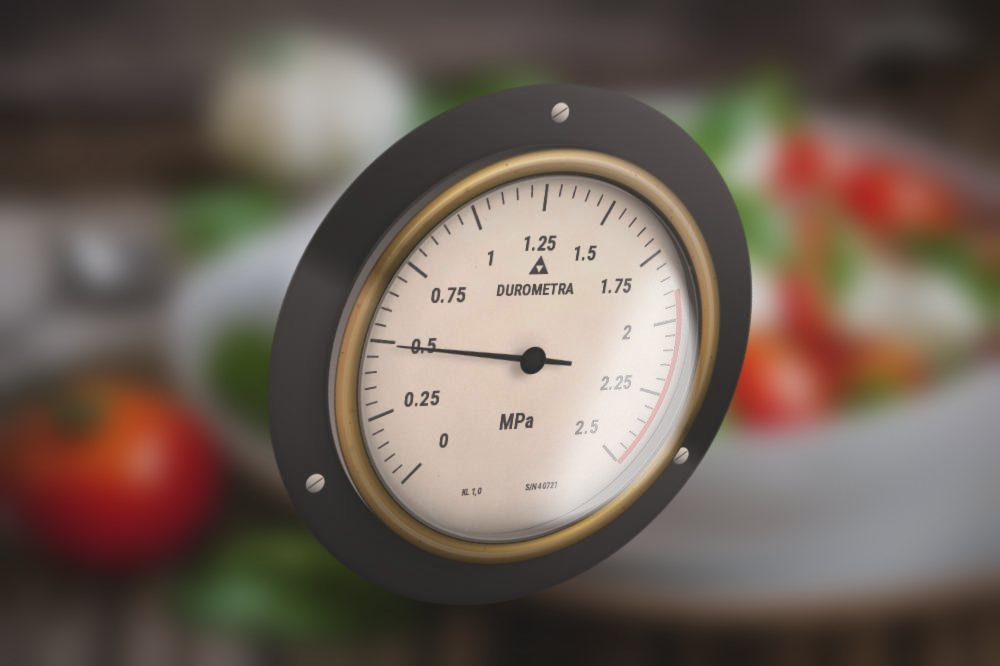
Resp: 0.5MPa
